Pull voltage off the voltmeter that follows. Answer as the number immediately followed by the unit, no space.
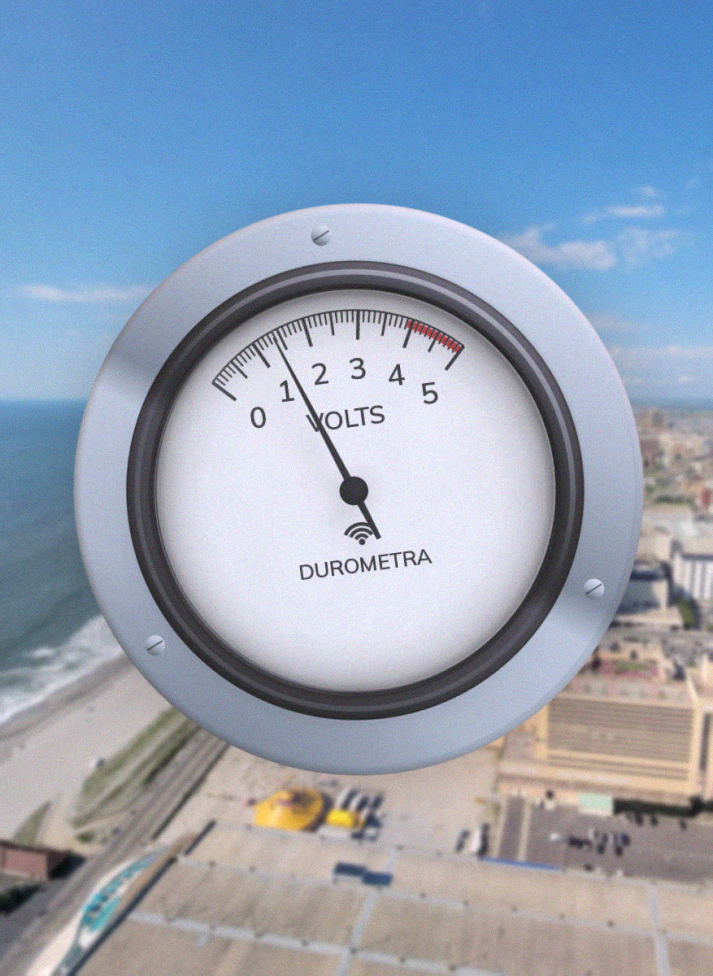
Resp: 1.4V
